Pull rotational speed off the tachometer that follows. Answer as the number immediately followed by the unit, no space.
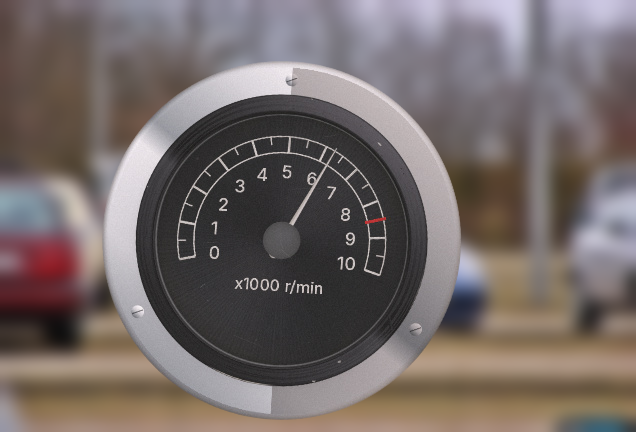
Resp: 6250rpm
